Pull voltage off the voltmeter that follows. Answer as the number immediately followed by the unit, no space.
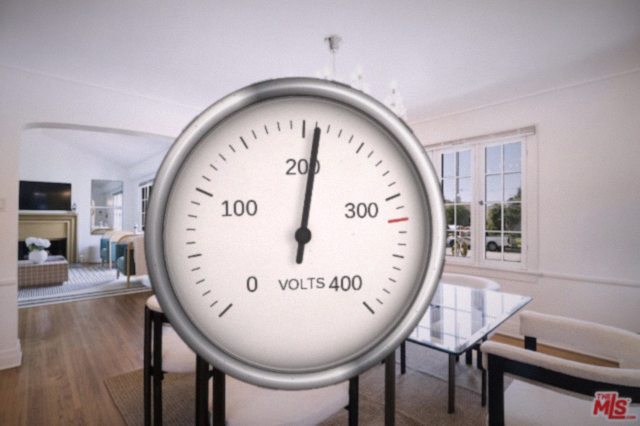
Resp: 210V
